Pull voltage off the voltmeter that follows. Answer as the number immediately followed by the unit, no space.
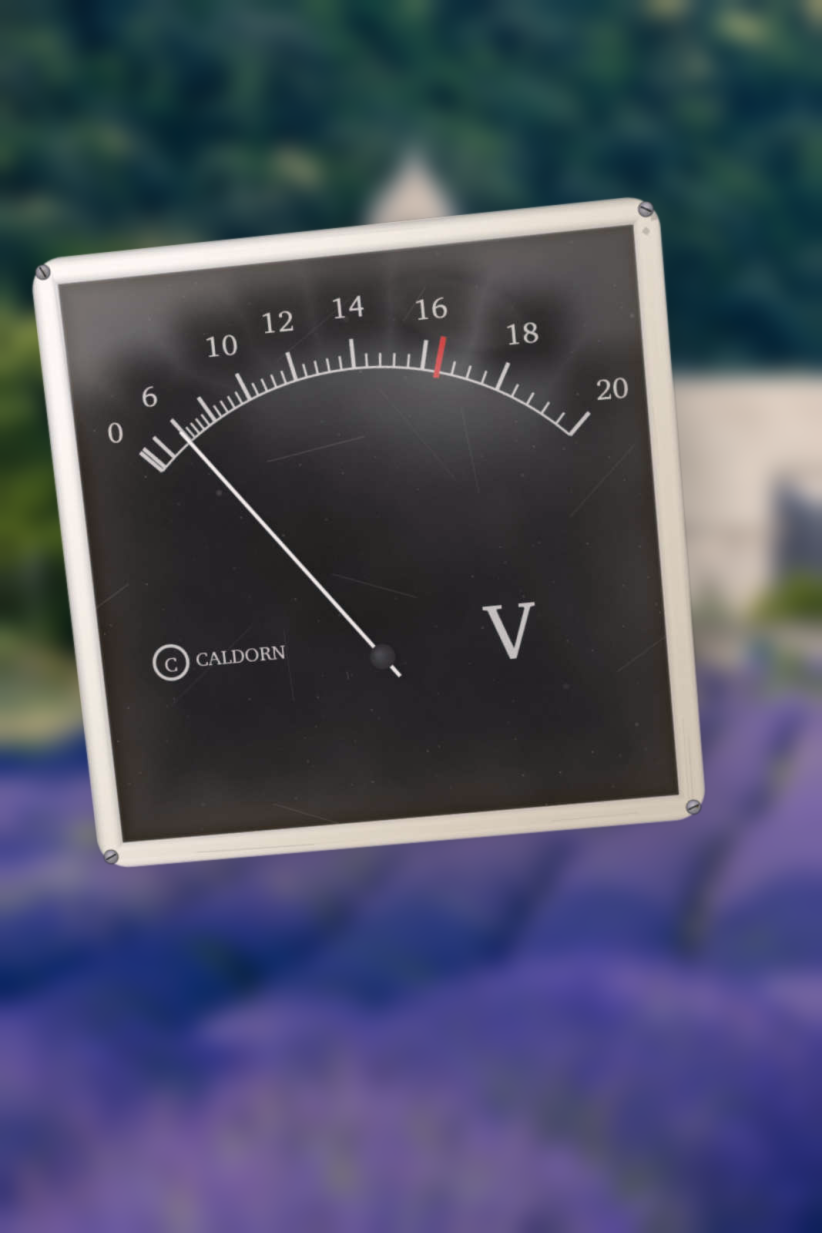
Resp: 6V
